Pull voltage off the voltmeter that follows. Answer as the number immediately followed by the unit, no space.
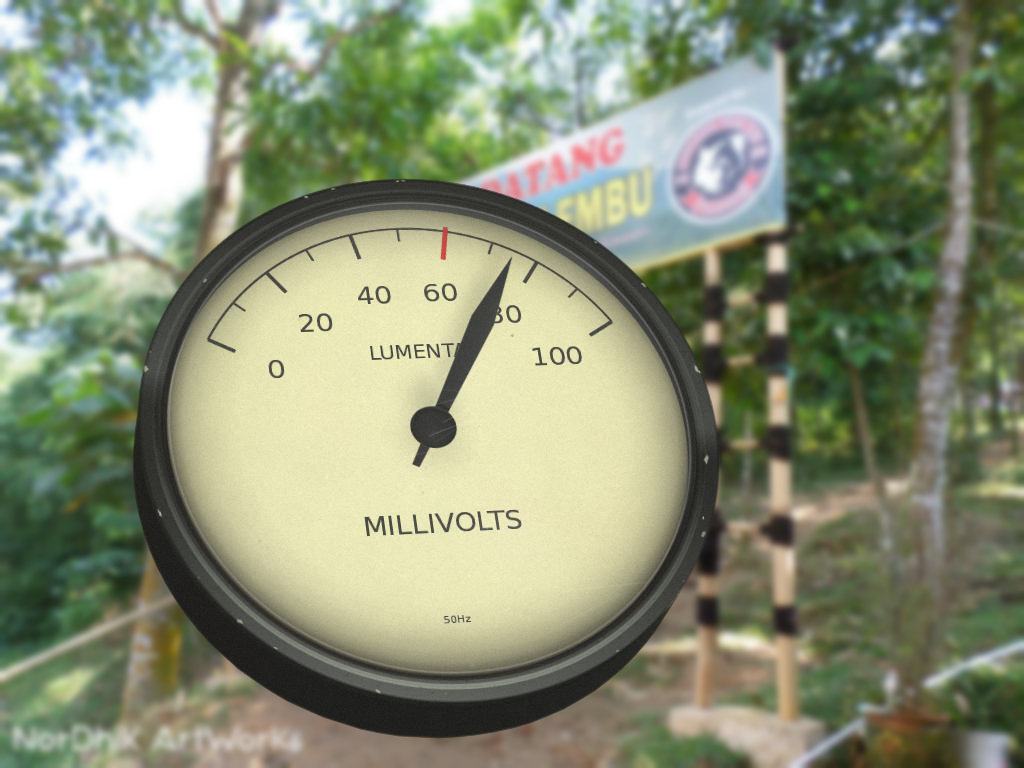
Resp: 75mV
